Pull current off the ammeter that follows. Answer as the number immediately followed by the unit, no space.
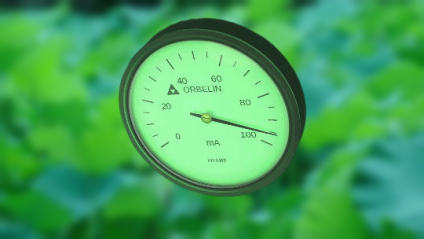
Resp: 95mA
